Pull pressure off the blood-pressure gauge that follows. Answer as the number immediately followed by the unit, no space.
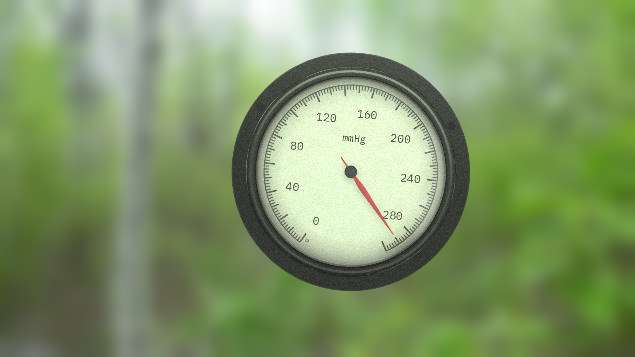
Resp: 290mmHg
